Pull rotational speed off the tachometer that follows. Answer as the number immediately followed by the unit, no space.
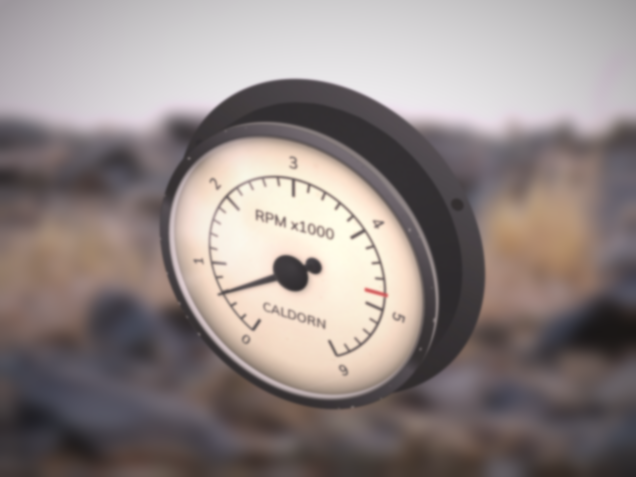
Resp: 600rpm
